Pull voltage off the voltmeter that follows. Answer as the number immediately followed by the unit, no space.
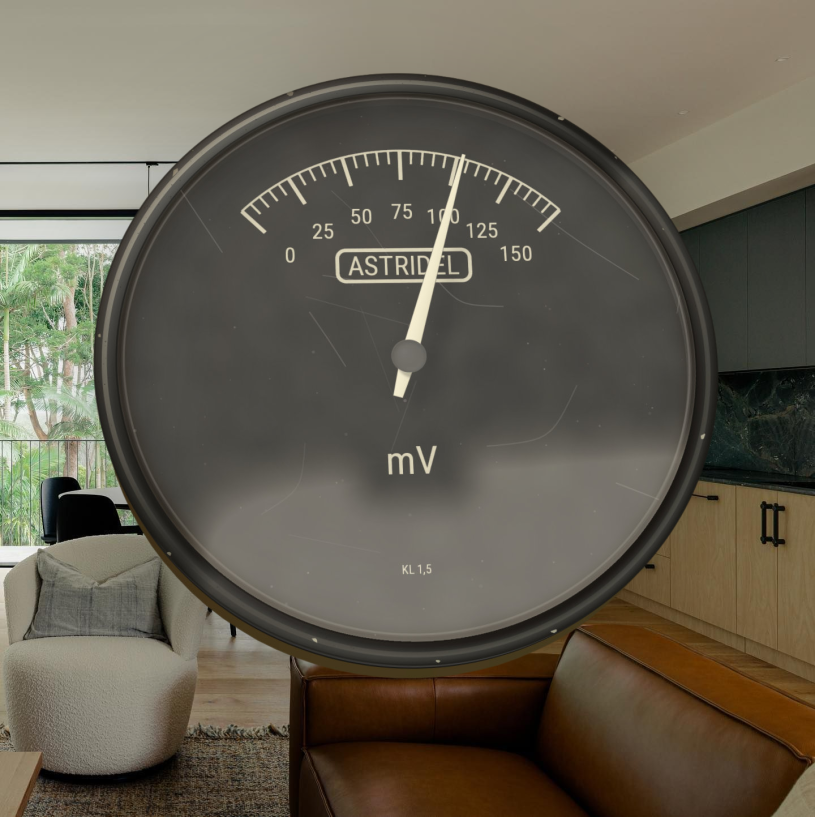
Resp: 102.5mV
